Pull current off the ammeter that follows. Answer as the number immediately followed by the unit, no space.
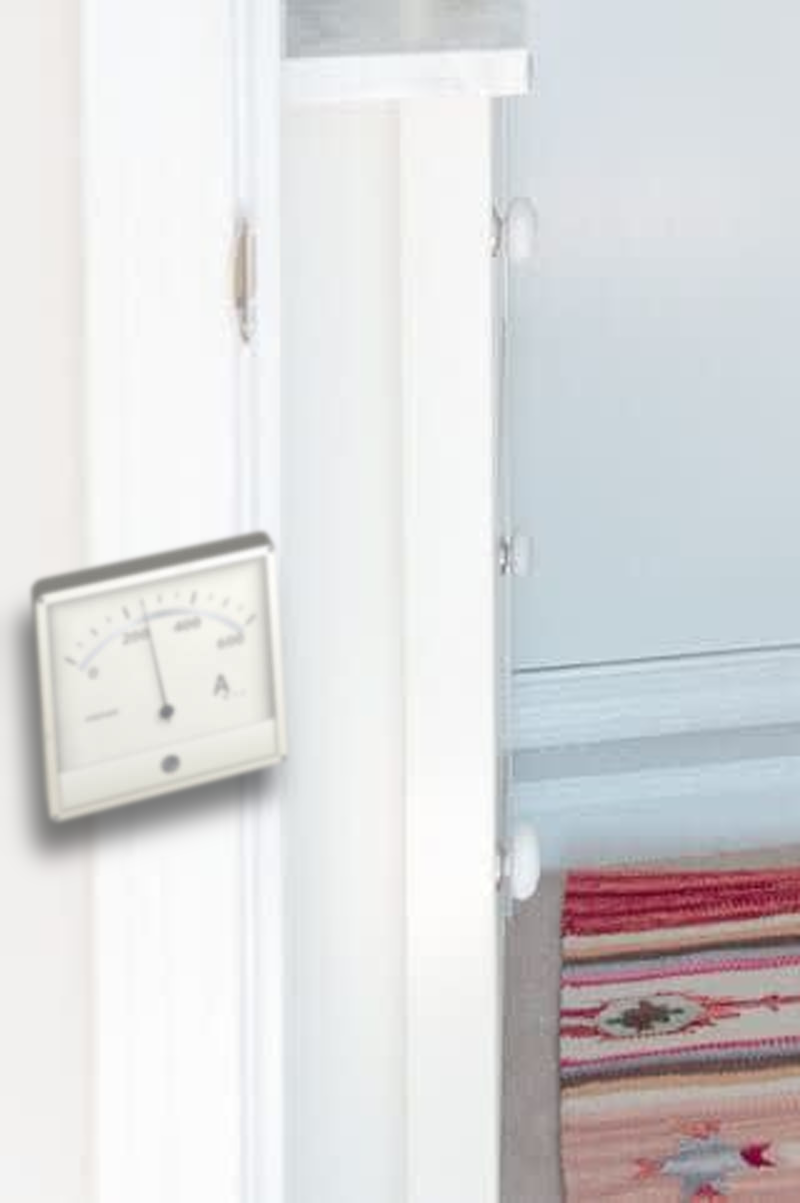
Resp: 250A
